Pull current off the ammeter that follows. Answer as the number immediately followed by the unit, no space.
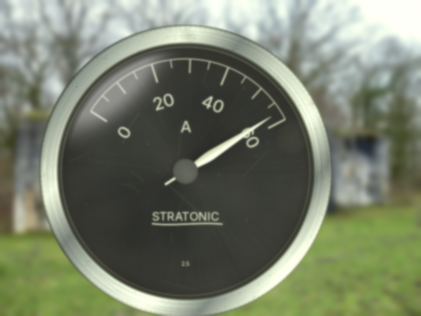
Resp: 57.5A
